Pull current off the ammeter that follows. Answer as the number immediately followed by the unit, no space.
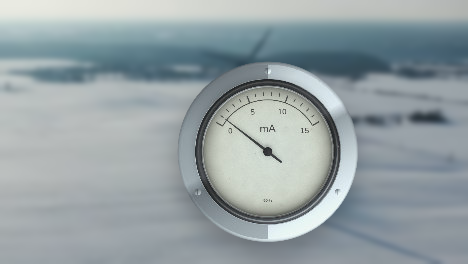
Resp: 1mA
